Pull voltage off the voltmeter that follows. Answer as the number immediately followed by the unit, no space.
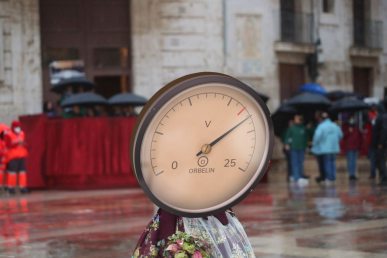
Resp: 18V
